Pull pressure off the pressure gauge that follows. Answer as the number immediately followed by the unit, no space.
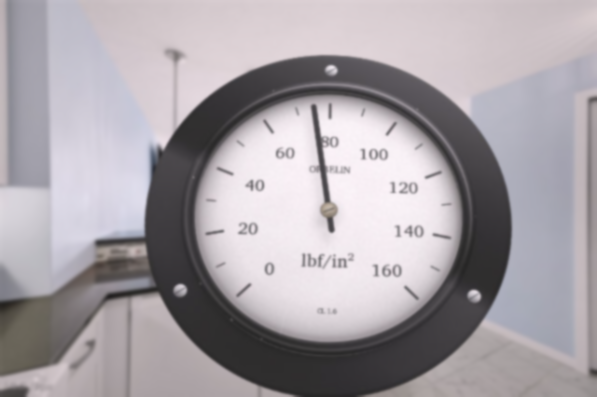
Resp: 75psi
